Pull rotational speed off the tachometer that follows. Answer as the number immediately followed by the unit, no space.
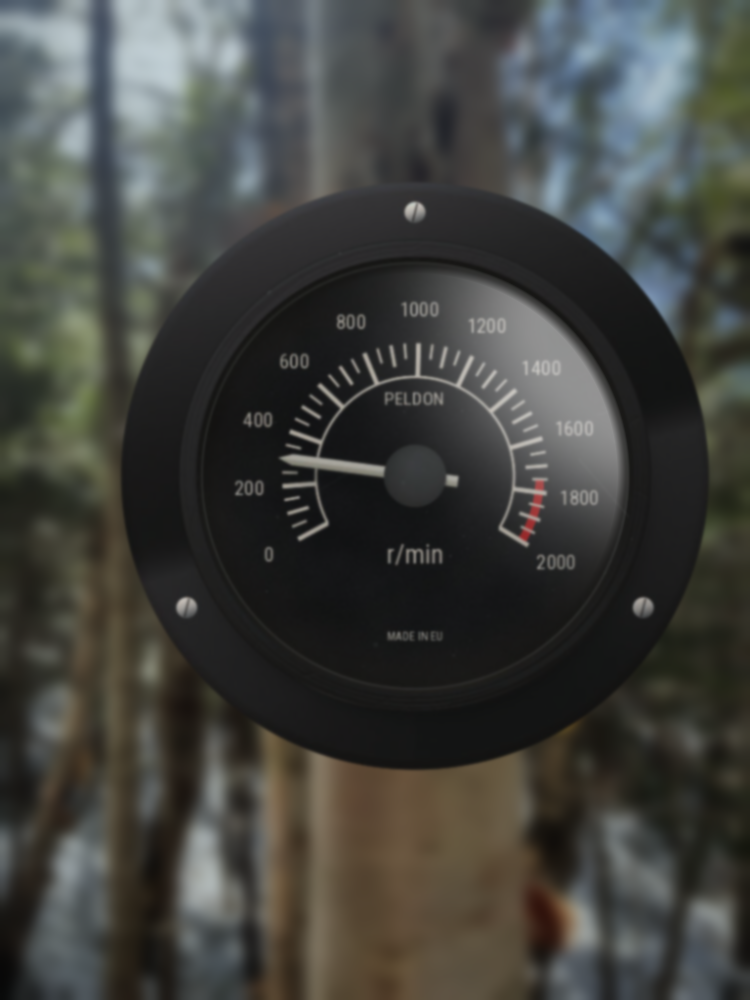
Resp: 300rpm
